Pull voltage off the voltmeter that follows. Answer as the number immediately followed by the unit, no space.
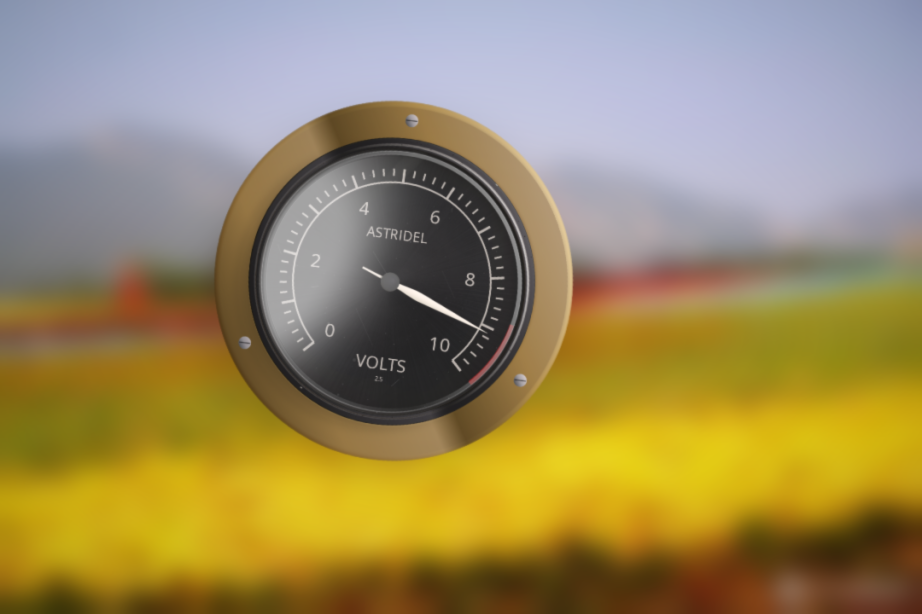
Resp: 9.1V
